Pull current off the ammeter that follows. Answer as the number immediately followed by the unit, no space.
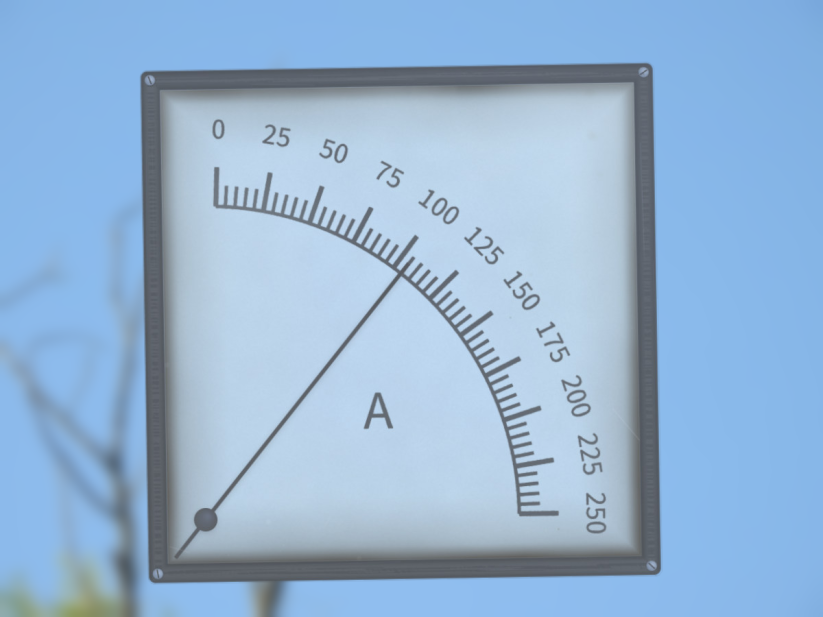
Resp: 105A
